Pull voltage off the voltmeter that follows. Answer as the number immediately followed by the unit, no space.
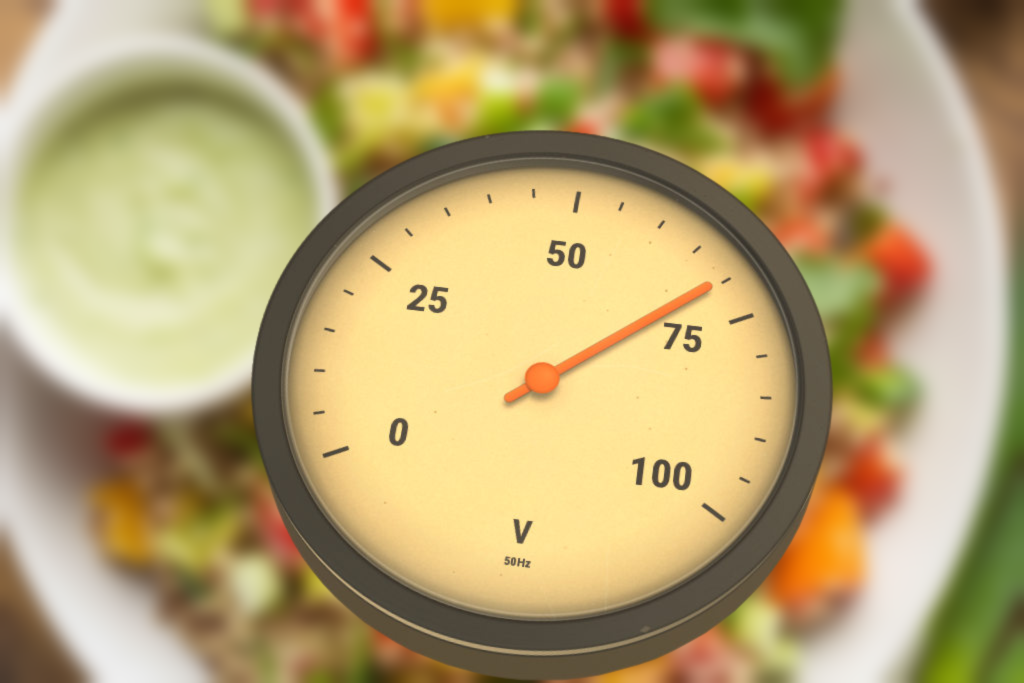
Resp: 70V
